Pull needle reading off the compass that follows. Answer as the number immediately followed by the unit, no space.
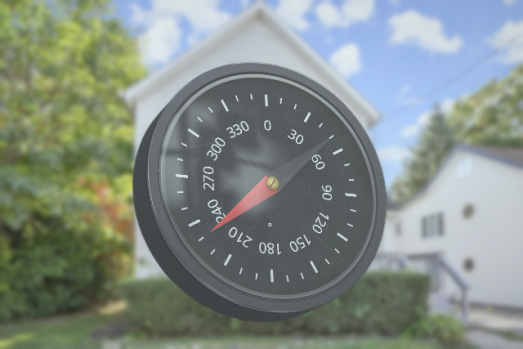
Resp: 230°
